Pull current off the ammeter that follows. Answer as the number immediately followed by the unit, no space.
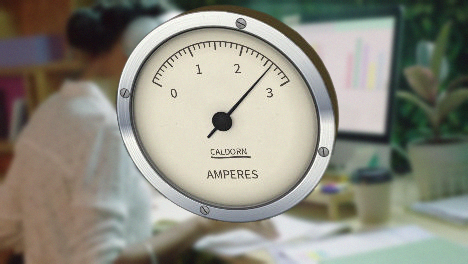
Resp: 2.6A
